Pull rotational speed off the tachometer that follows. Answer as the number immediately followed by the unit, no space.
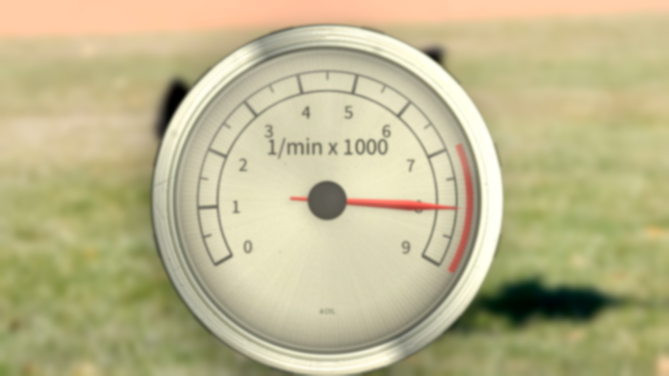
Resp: 8000rpm
